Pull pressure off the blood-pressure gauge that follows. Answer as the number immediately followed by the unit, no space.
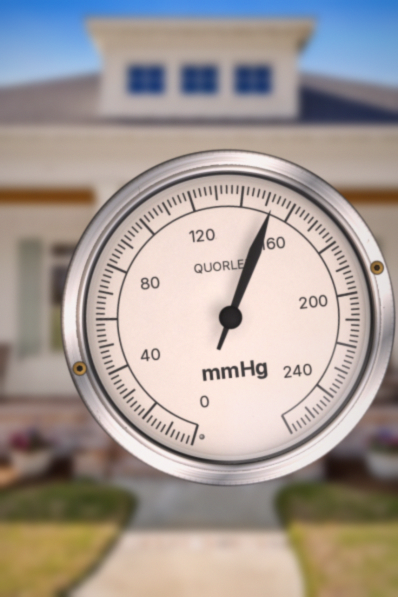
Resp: 152mmHg
